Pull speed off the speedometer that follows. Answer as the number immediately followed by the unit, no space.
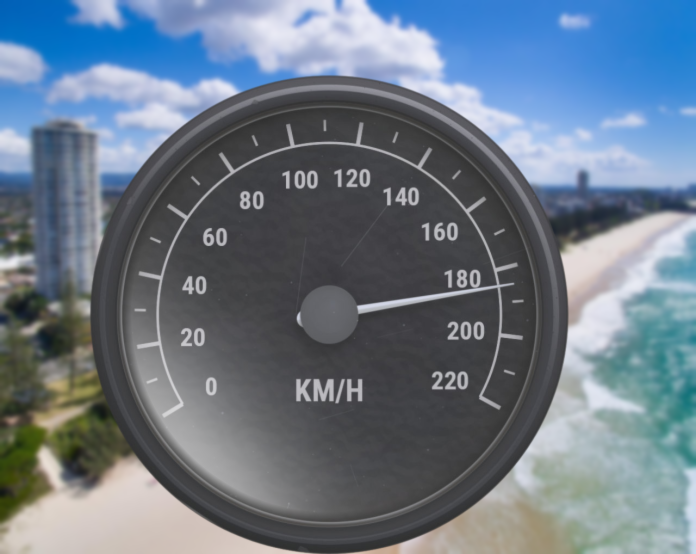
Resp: 185km/h
